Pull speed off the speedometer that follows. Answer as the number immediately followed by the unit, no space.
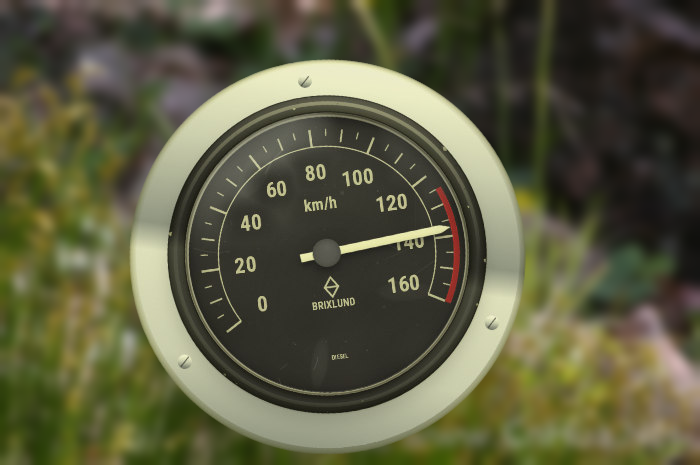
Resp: 137.5km/h
